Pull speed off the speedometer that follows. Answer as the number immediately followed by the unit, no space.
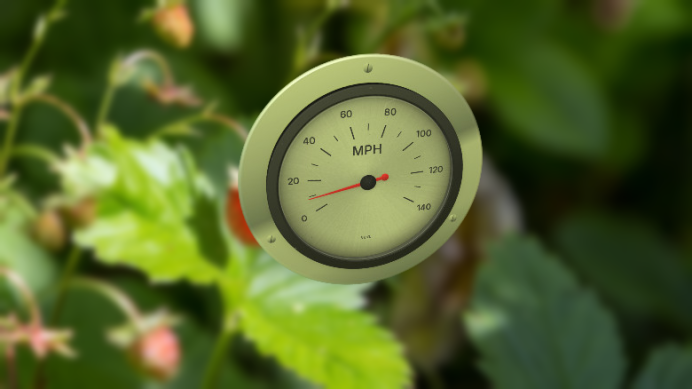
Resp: 10mph
